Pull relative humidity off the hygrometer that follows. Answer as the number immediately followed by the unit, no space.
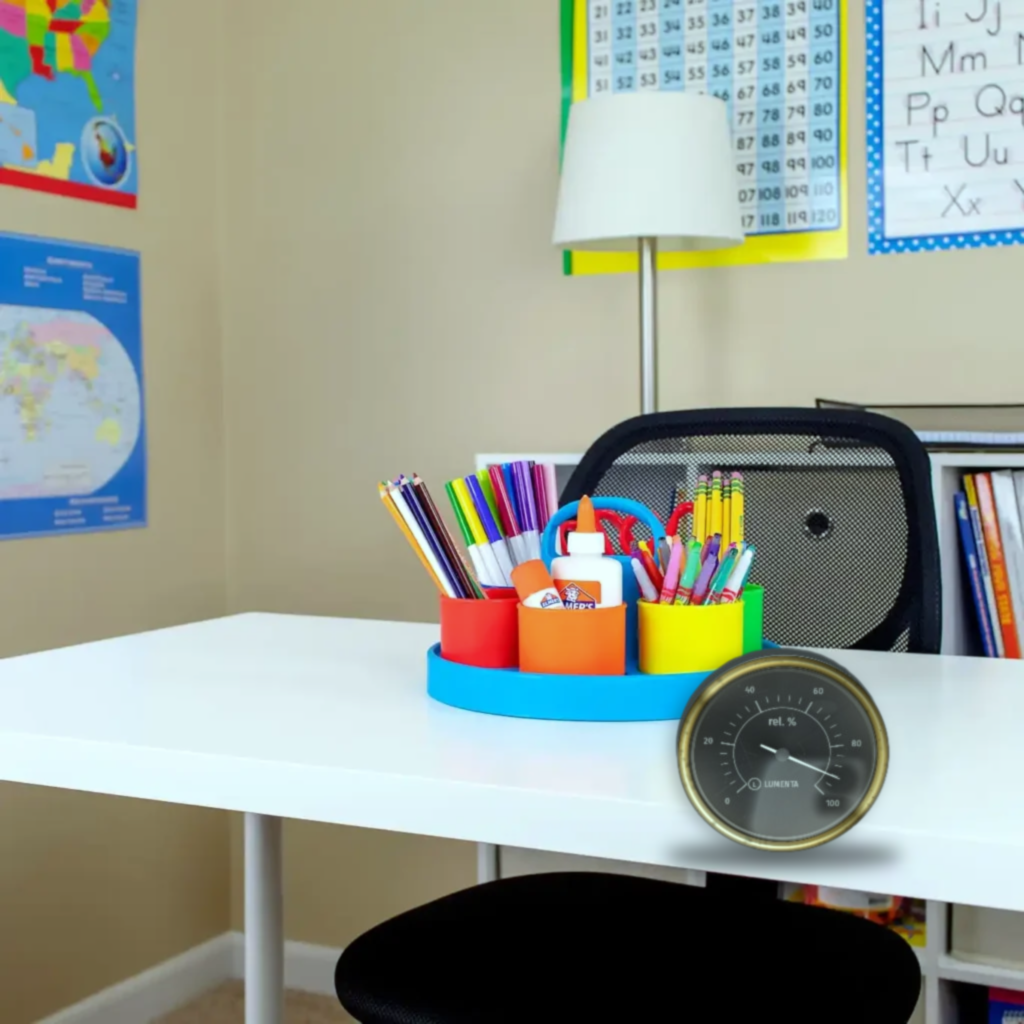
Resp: 92%
